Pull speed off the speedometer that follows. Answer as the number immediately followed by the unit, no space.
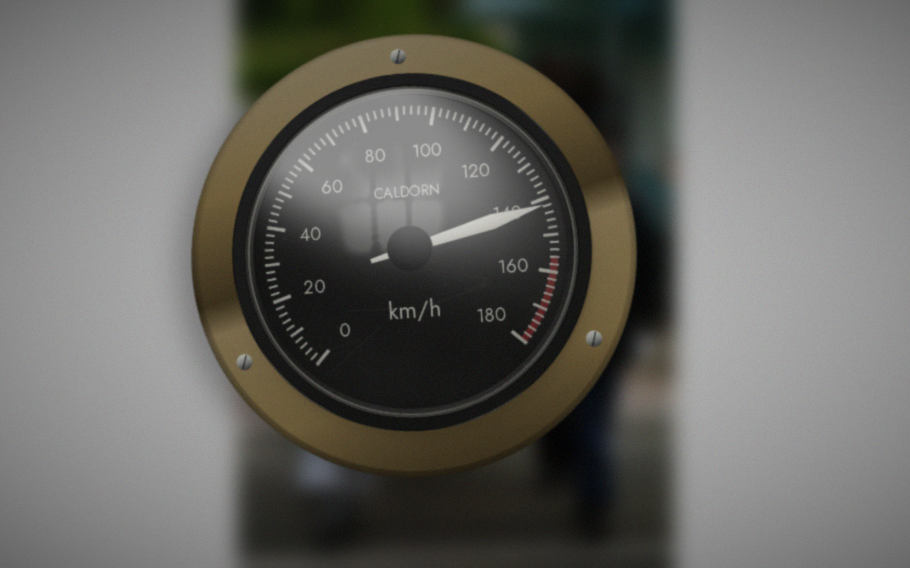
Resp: 142km/h
